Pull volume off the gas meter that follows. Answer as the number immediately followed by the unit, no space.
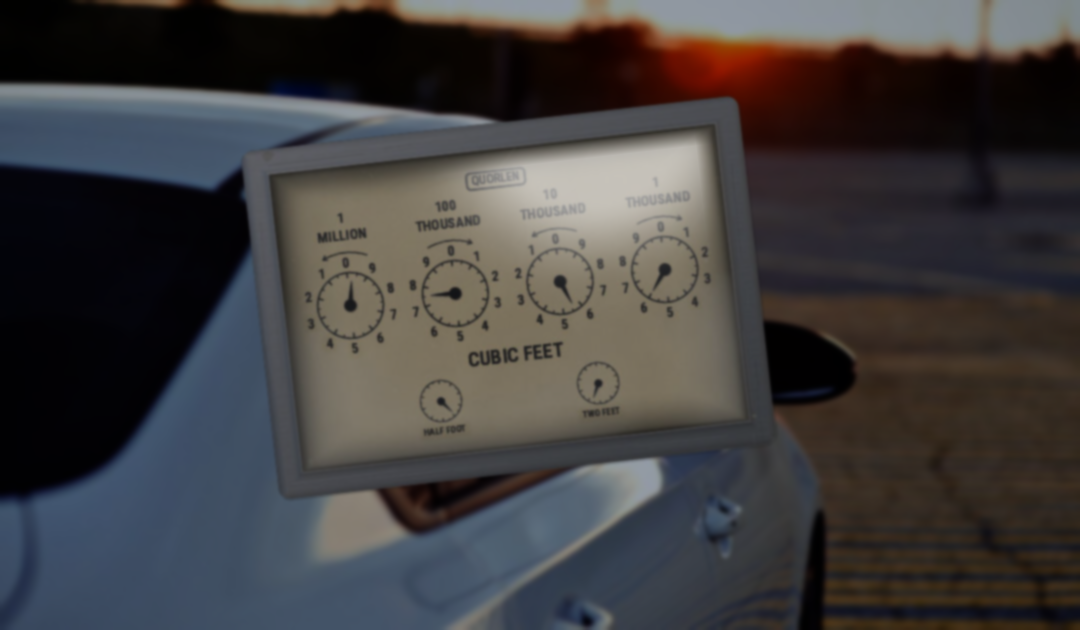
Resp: 975600ft³
